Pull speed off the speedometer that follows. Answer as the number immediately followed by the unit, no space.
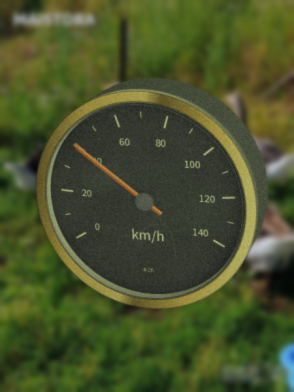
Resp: 40km/h
